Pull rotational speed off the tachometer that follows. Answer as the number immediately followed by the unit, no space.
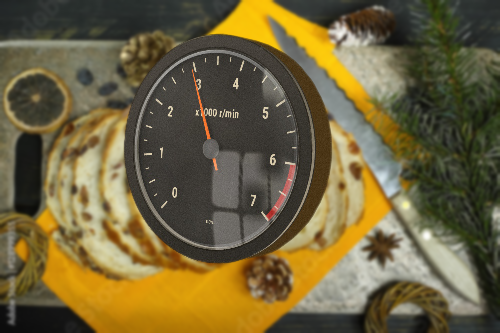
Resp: 3000rpm
